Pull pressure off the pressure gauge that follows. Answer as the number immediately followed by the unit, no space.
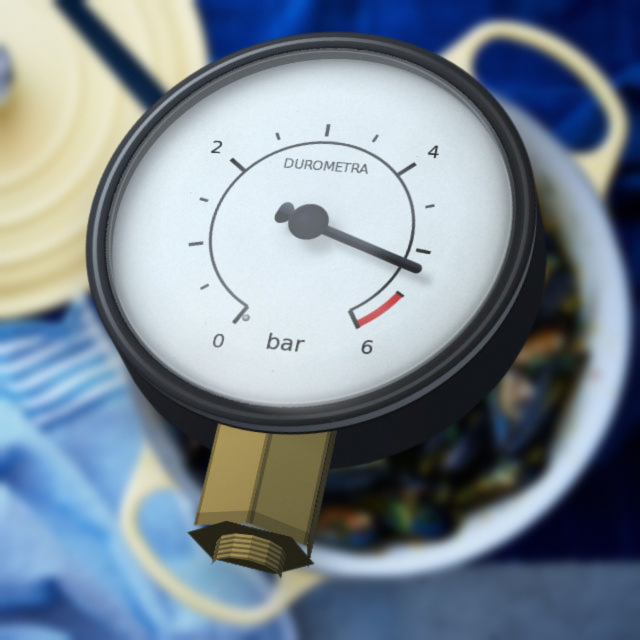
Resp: 5.25bar
